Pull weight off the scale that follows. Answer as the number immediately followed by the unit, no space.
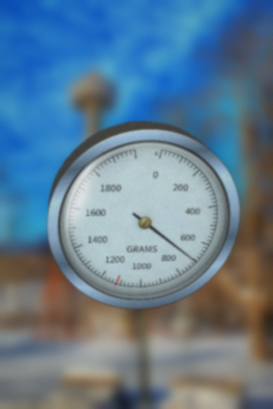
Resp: 700g
